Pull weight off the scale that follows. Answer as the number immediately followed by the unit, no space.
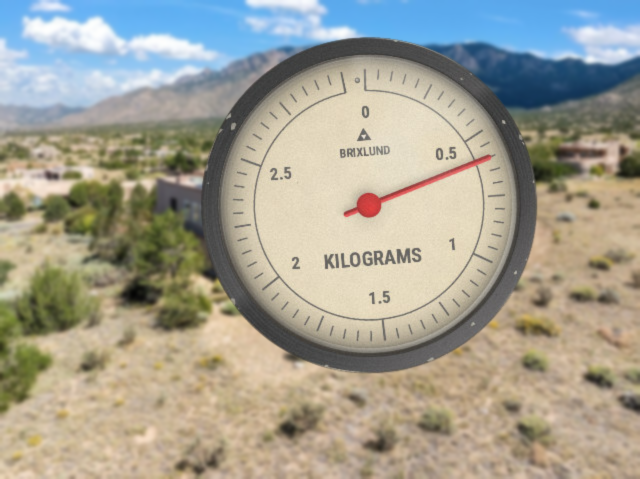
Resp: 0.6kg
